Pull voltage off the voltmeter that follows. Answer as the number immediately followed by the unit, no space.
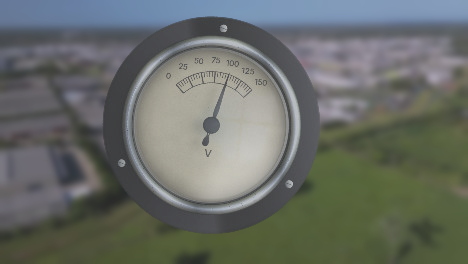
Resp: 100V
